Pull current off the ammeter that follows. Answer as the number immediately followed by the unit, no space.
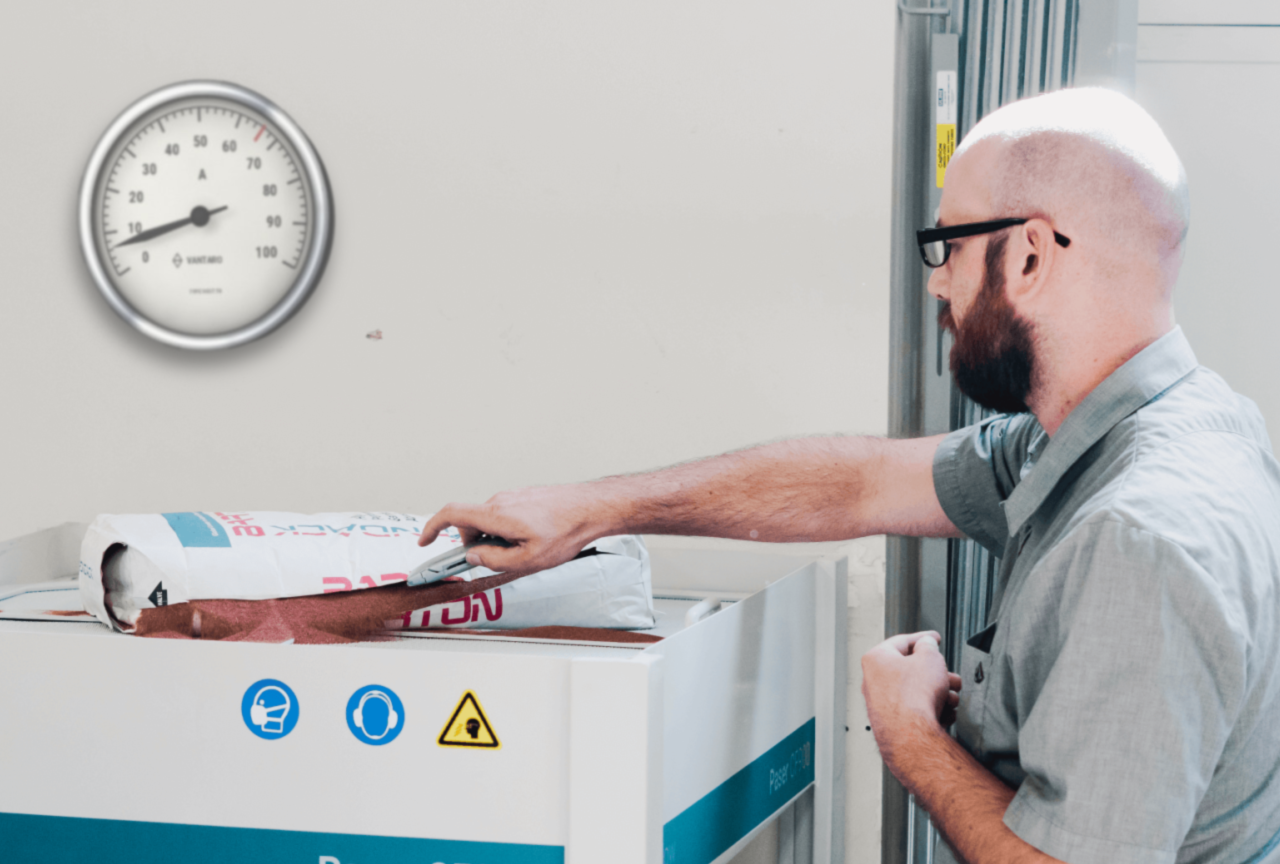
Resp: 6A
